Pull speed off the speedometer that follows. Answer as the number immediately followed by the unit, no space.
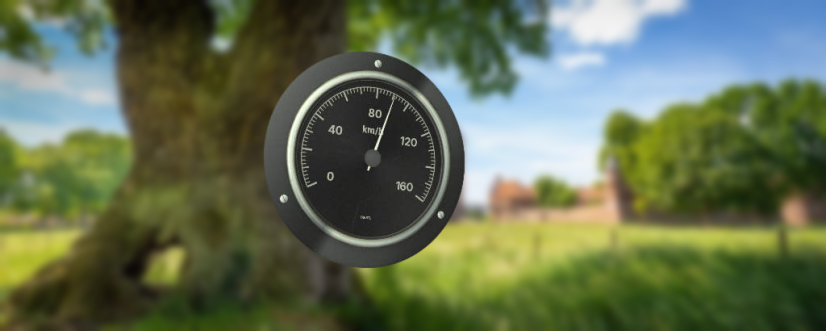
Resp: 90km/h
